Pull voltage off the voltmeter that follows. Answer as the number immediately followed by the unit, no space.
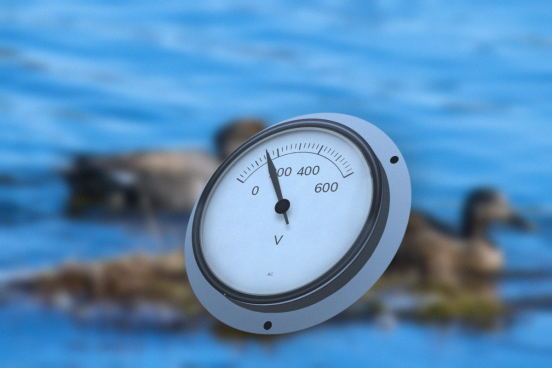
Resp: 160V
